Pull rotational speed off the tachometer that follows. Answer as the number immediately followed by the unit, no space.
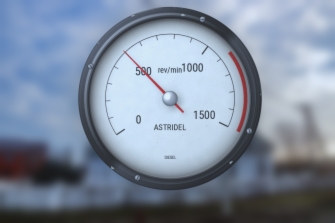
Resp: 500rpm
